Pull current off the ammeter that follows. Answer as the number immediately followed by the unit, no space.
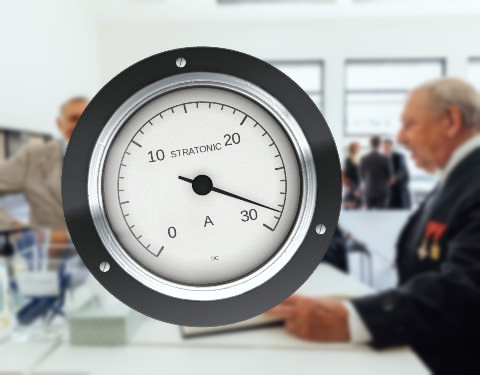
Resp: 28.5A
